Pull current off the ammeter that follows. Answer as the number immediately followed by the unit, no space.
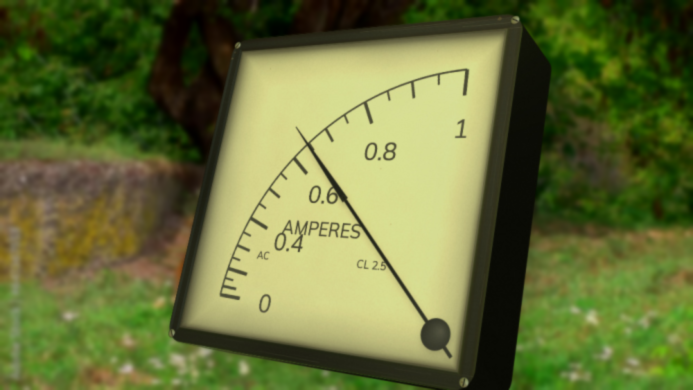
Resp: 0.65A
